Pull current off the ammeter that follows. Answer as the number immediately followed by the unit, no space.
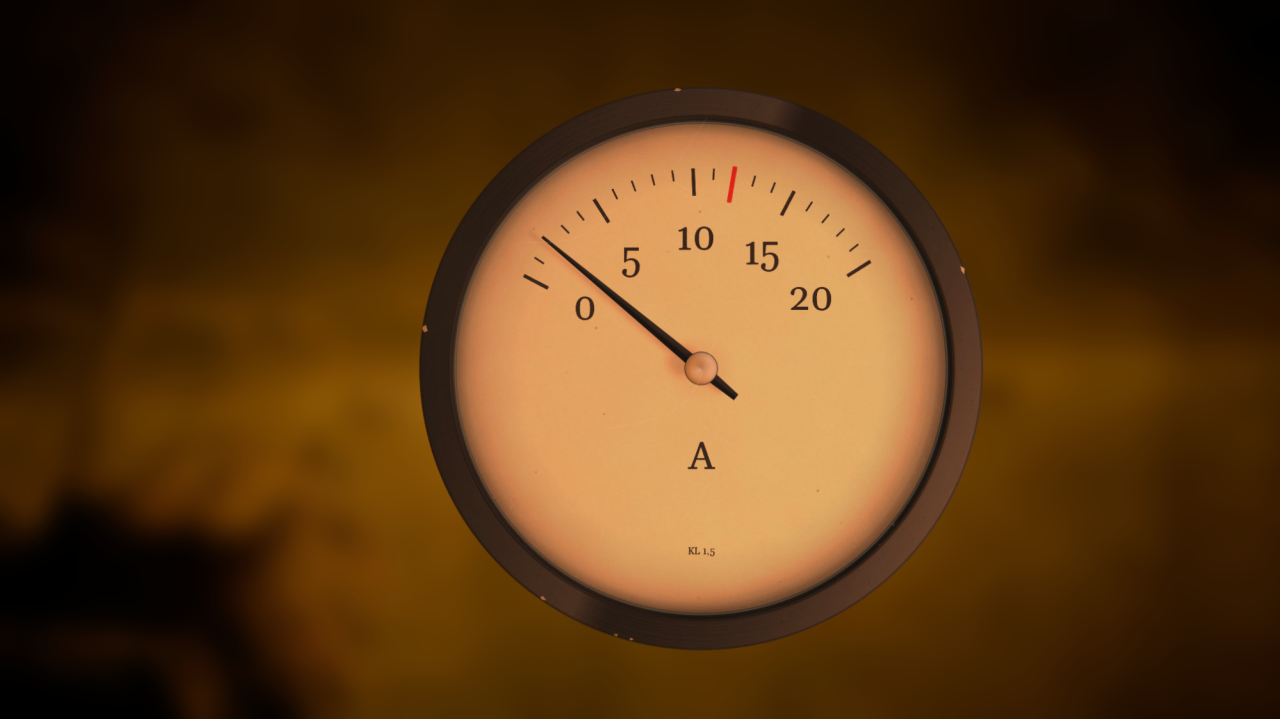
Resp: 2A
